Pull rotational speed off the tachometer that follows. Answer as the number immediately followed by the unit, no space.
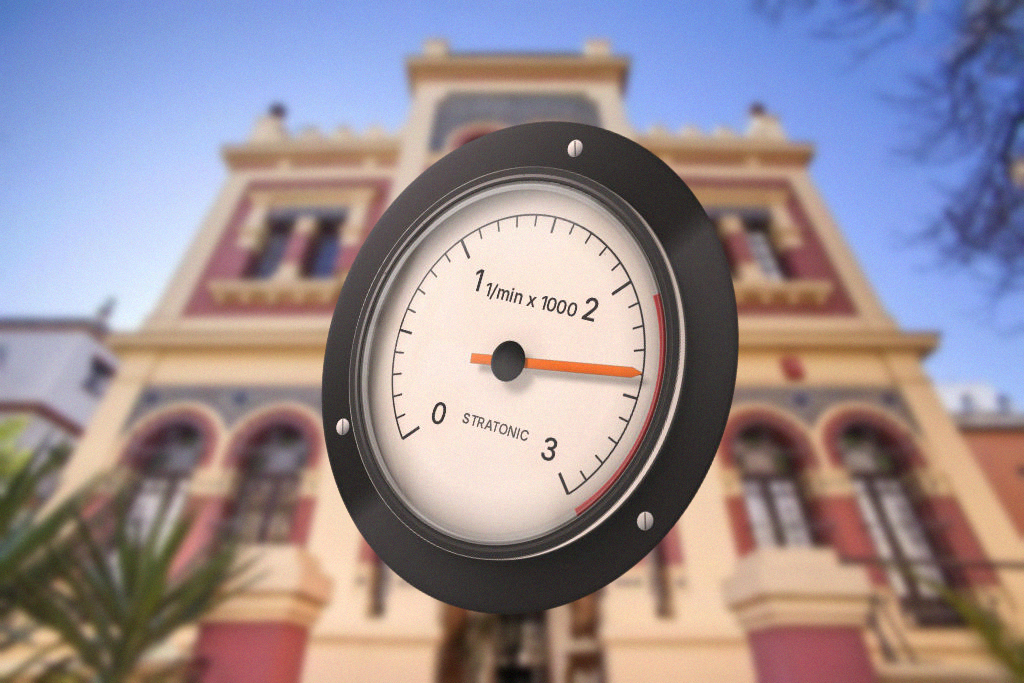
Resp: 2400rpm
